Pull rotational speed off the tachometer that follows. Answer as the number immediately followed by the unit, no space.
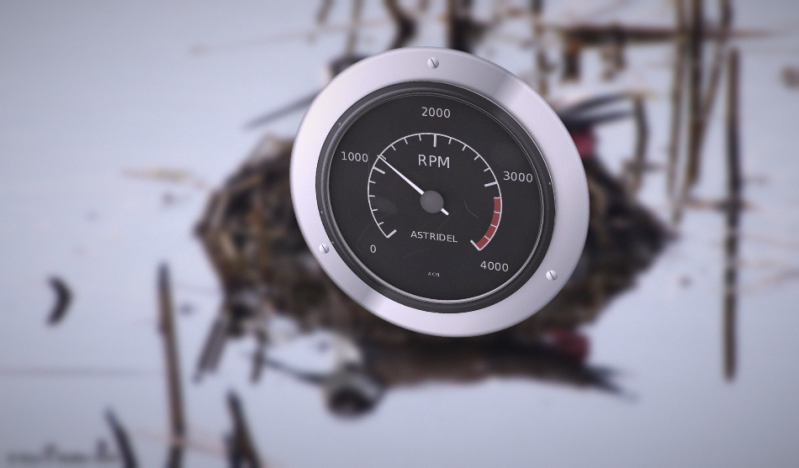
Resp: 1200rpm
